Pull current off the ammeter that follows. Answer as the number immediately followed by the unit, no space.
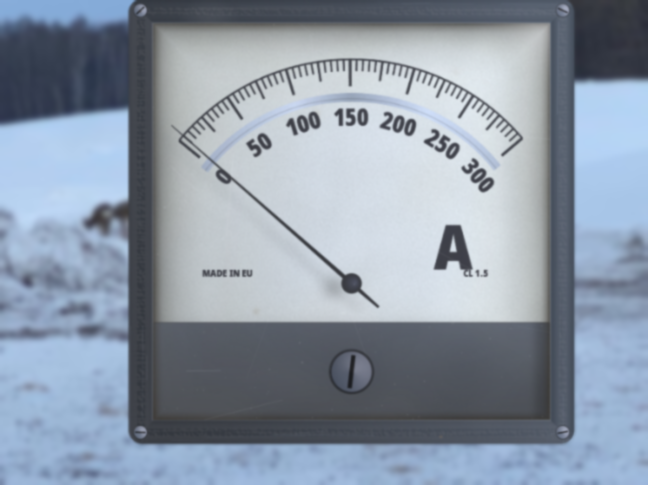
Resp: 5A
